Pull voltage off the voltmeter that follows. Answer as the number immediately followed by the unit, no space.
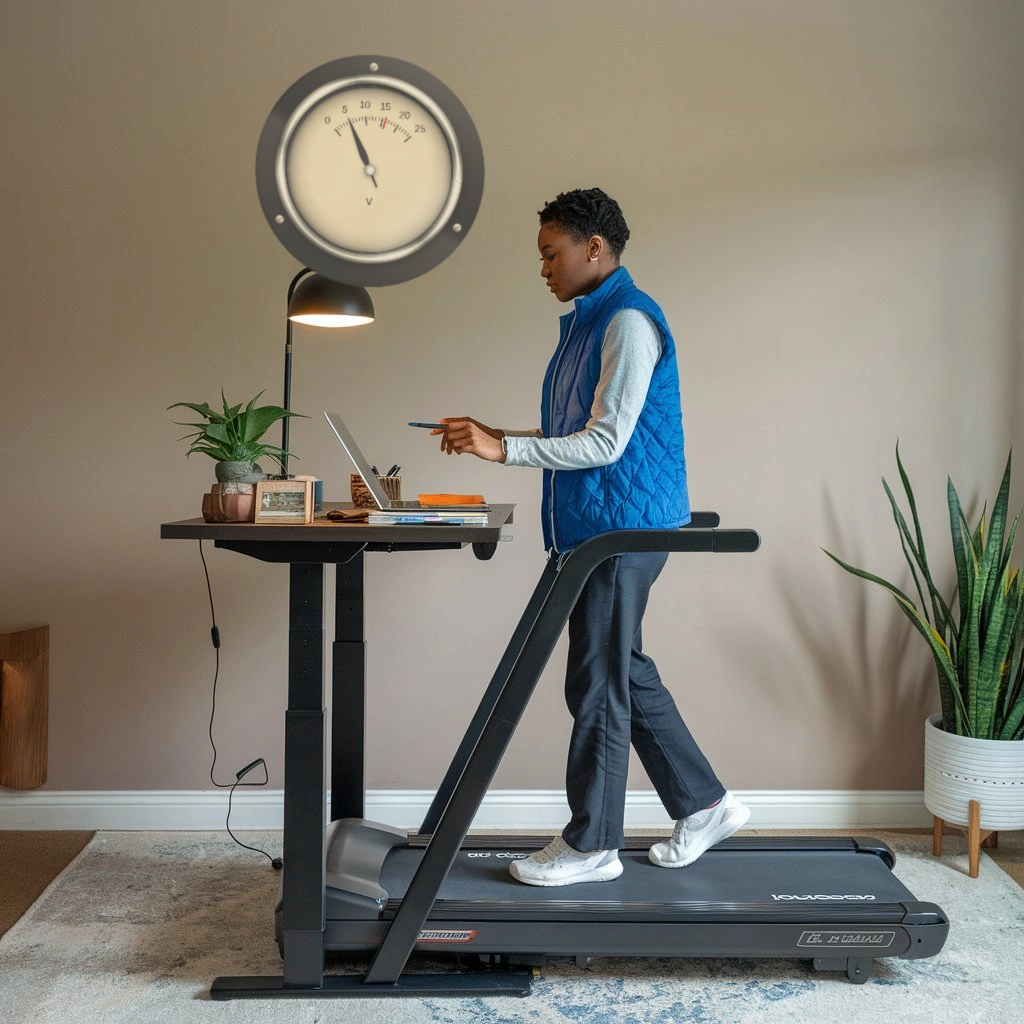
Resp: 5V
